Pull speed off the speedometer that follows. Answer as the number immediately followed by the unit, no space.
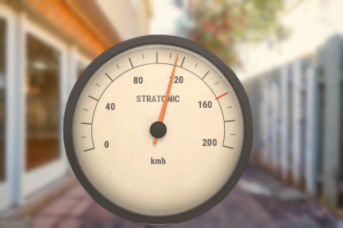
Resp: 115km/h
